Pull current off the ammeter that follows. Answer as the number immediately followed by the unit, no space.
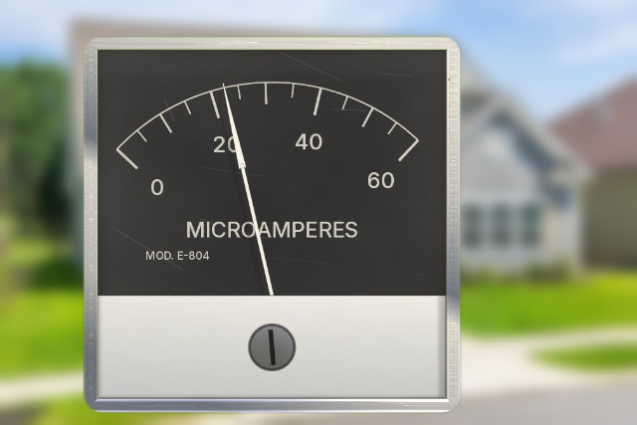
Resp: 22.5µA
